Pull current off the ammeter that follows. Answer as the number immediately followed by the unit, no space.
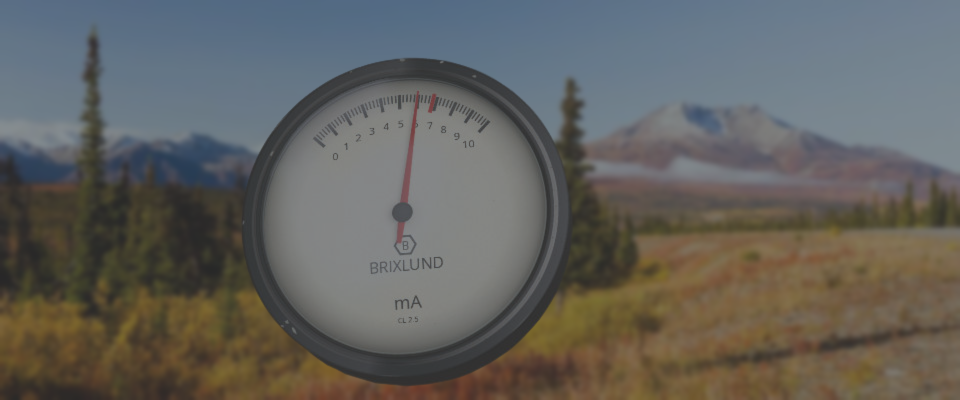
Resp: 6mA
